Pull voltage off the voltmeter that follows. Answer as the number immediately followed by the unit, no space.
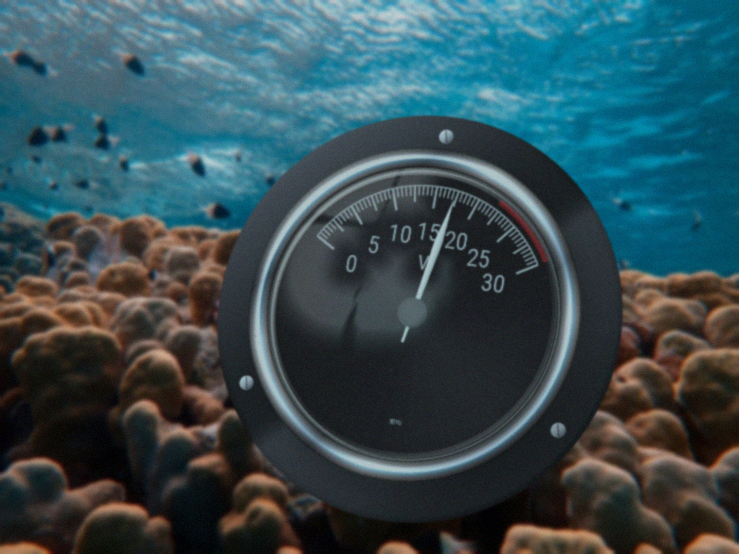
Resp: 17.5V
